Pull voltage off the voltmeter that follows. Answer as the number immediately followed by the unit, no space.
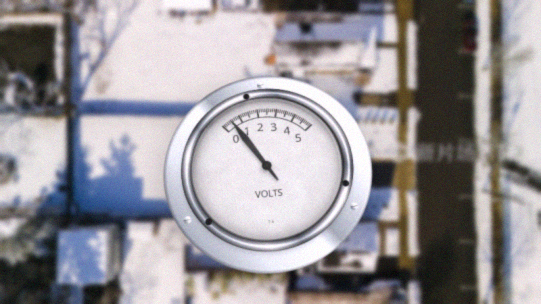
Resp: 0.5V
